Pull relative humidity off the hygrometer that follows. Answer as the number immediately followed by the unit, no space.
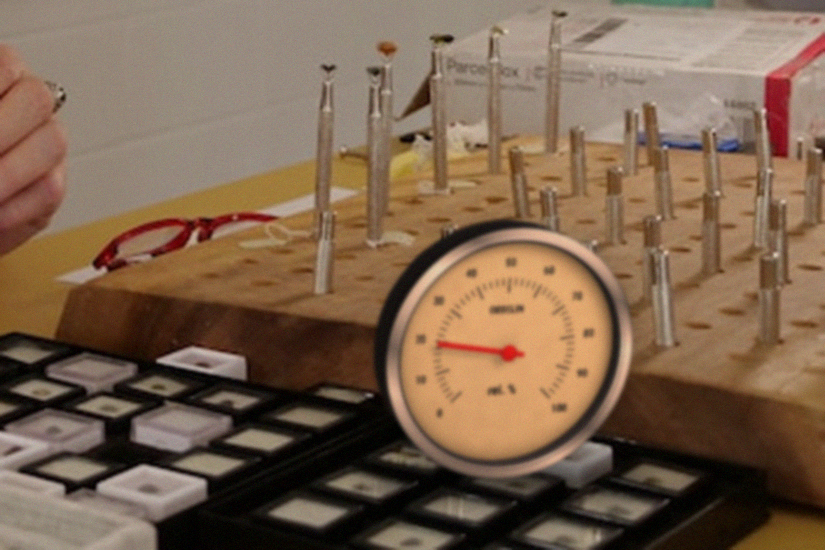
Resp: 20%
